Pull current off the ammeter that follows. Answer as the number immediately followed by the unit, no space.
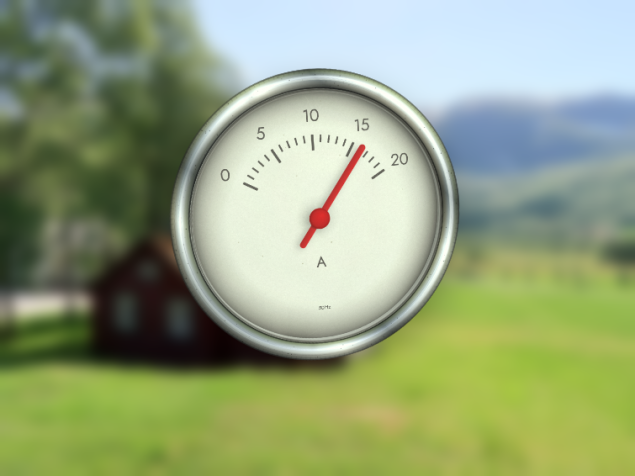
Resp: 16A
